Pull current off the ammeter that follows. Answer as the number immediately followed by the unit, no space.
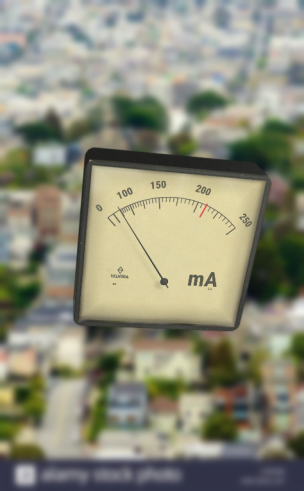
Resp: 75mA
